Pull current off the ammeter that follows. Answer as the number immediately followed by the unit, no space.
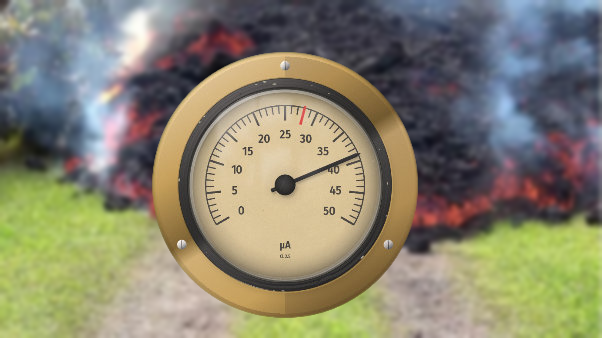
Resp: 39µA
